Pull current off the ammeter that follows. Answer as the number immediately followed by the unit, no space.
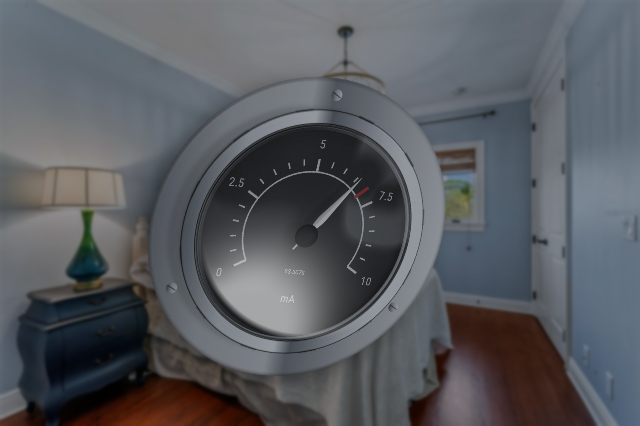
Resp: 6.5mA
